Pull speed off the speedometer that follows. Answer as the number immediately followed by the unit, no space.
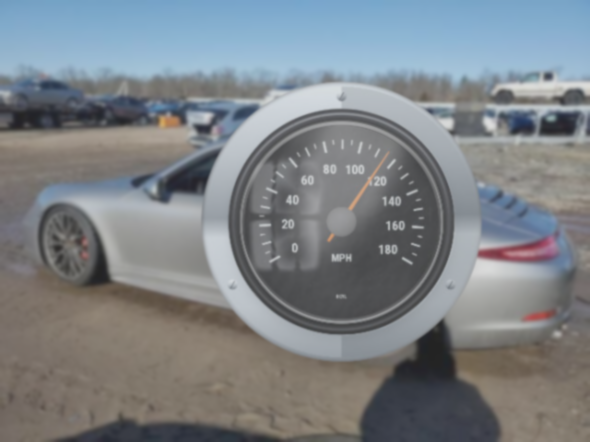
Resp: 115mph
